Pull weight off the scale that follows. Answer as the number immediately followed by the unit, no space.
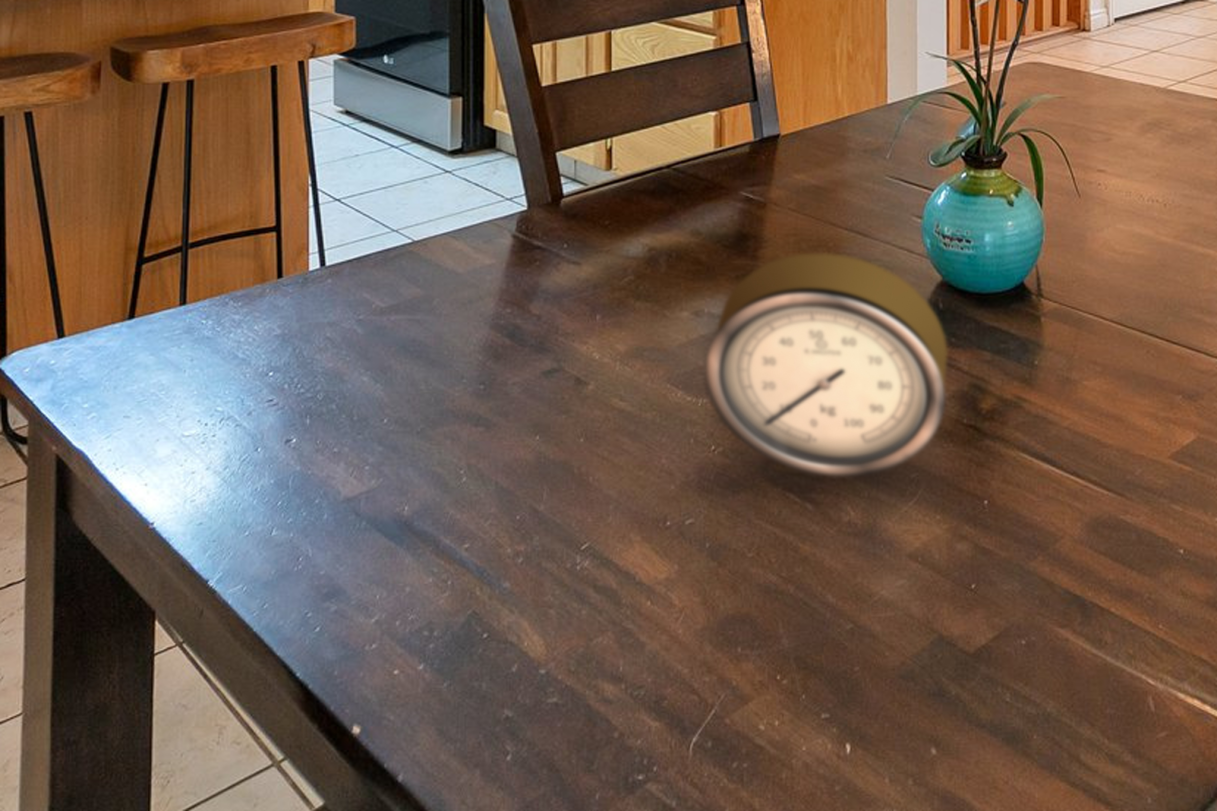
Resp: 10kg
